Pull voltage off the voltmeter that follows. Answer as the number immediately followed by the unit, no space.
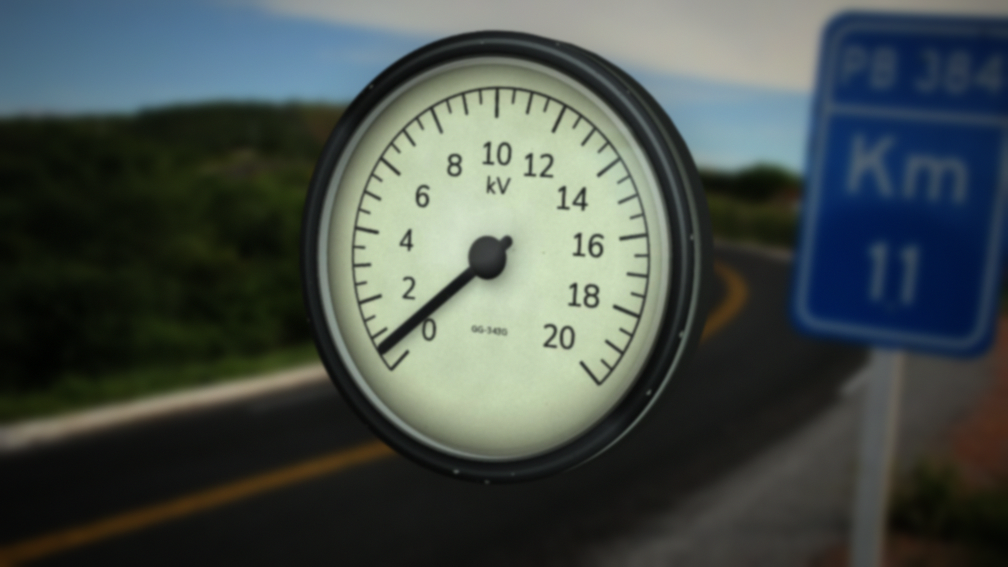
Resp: 0.5kV
